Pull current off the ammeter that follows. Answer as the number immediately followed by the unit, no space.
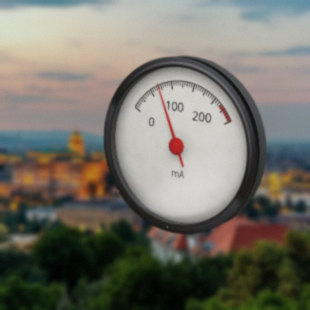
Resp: 75mA
